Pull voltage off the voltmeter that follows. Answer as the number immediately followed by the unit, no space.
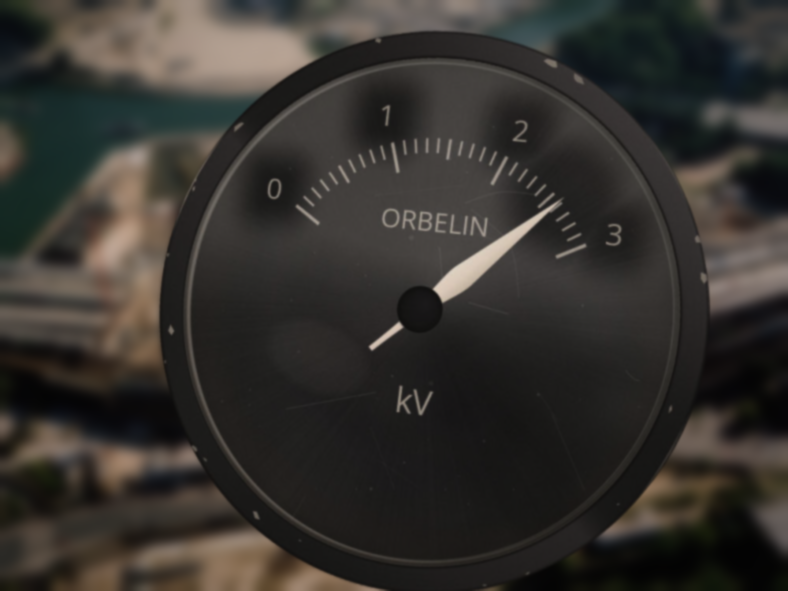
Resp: 2.6kV
